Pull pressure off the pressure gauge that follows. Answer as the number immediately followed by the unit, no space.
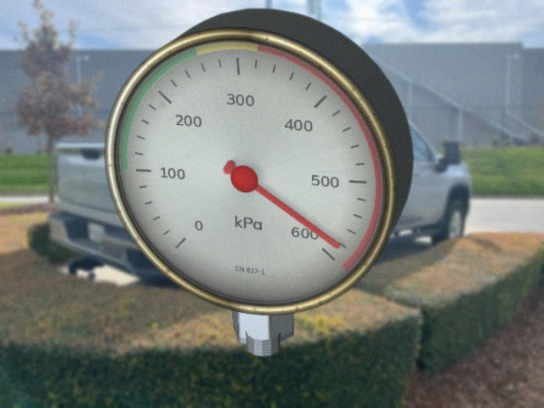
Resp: 580kPa
